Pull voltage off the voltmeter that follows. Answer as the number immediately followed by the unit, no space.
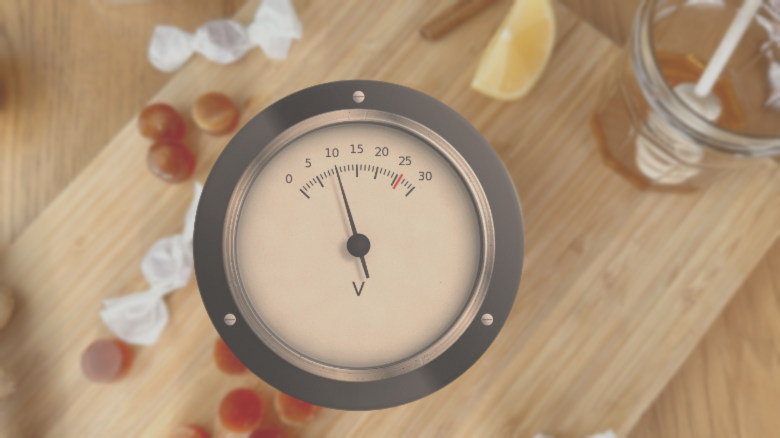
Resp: 10V
